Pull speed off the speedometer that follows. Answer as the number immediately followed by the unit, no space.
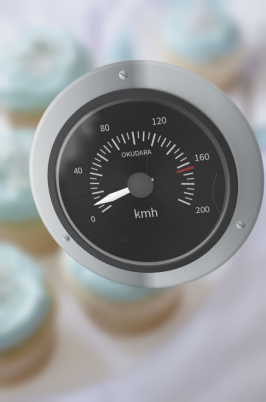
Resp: 10km/h
